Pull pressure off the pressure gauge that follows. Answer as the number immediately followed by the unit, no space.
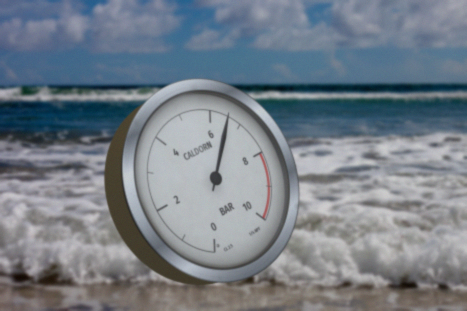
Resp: 6.5bar
